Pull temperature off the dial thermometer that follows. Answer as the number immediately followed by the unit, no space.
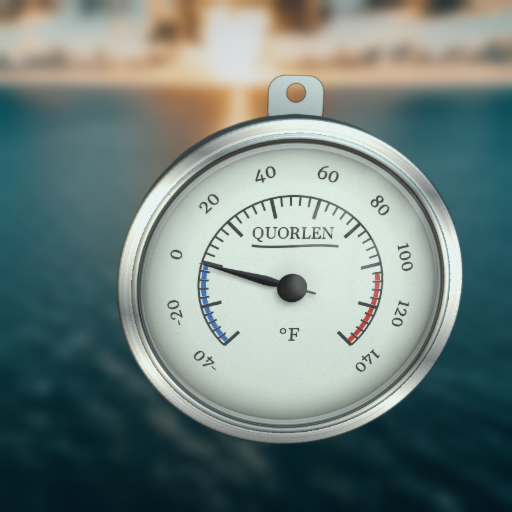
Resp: 0°F
